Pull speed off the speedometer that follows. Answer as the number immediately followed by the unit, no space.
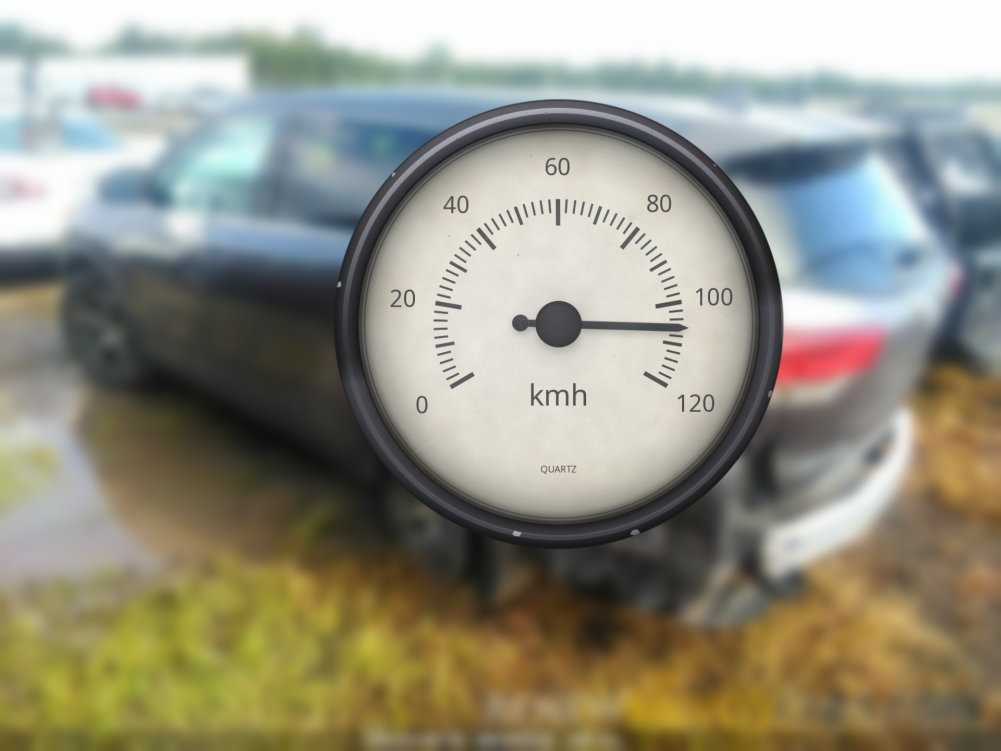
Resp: 106km/h
